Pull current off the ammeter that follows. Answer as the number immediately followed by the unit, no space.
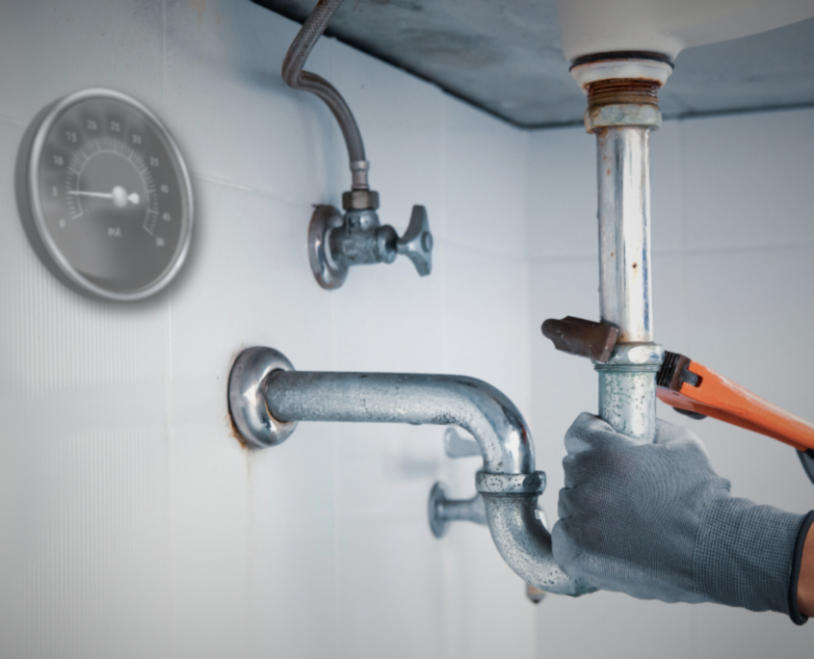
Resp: 5mA
